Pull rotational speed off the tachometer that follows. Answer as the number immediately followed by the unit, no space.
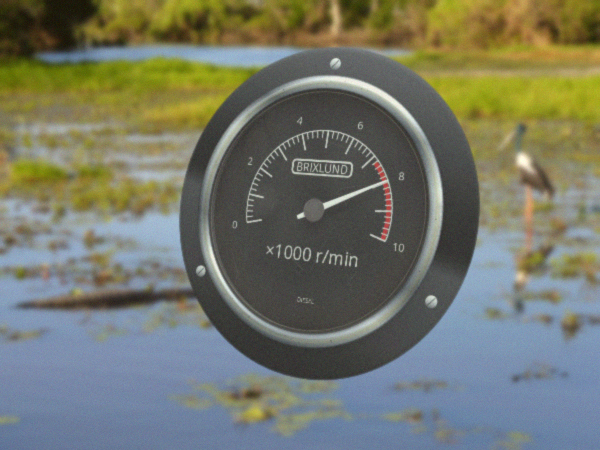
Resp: 8000rpm
